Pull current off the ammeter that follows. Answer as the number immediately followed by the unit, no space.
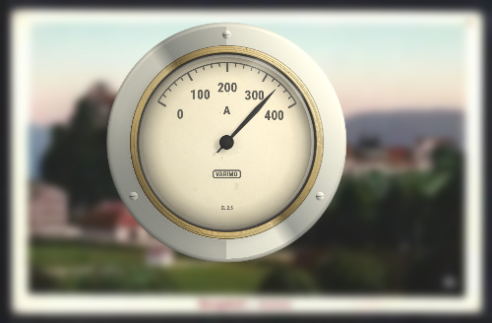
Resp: 340A
